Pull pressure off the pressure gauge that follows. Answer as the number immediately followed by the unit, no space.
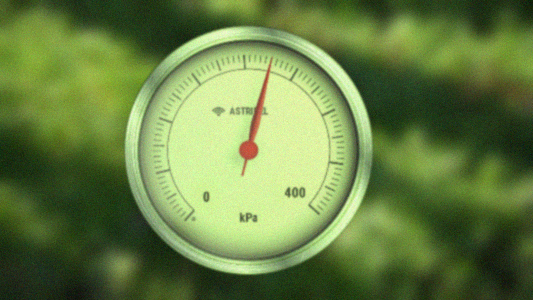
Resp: 225kPa
